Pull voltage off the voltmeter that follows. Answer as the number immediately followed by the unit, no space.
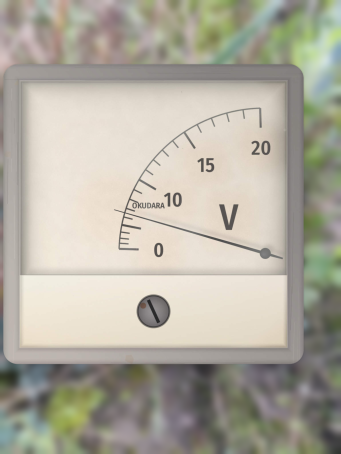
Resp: 6.5V
